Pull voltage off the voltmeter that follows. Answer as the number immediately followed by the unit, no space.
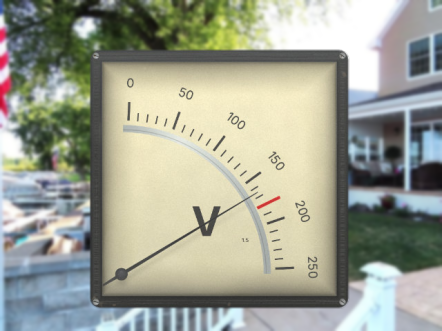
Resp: 165V
